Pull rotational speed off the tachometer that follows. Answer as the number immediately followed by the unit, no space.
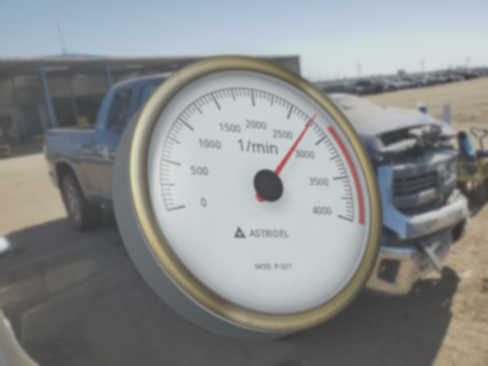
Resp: 2750rpm
